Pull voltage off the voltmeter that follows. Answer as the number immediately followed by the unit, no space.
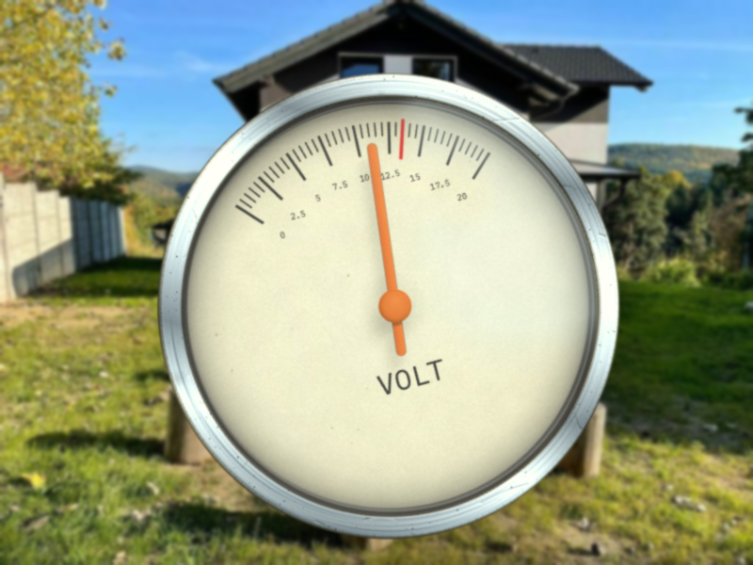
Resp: 11V
